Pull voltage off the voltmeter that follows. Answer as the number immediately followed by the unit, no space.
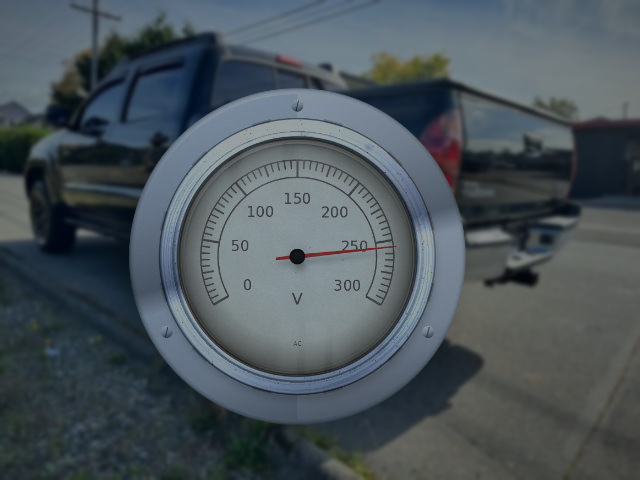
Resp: 255V
